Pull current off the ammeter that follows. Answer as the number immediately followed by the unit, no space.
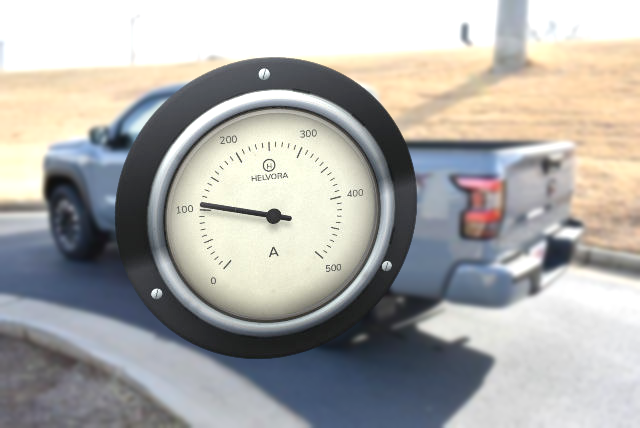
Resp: 110A
